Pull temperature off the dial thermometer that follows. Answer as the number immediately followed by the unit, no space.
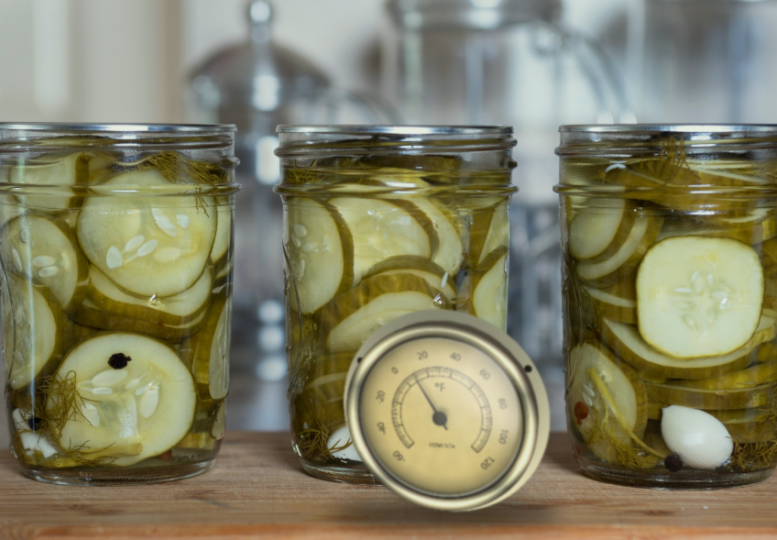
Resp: 10°F
